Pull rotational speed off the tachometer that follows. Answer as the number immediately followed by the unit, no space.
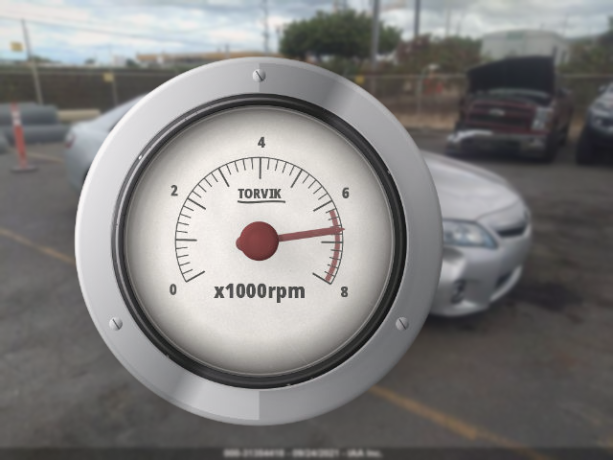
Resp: 6700rpm
